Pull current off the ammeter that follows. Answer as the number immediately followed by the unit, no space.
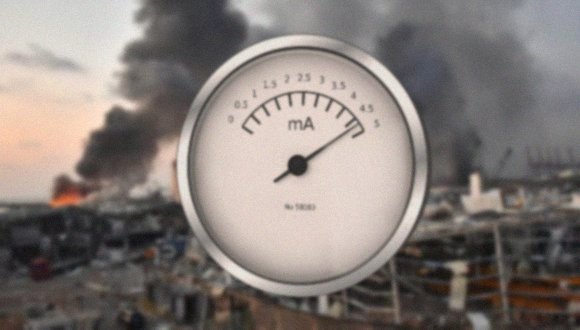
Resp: 4.75mA
